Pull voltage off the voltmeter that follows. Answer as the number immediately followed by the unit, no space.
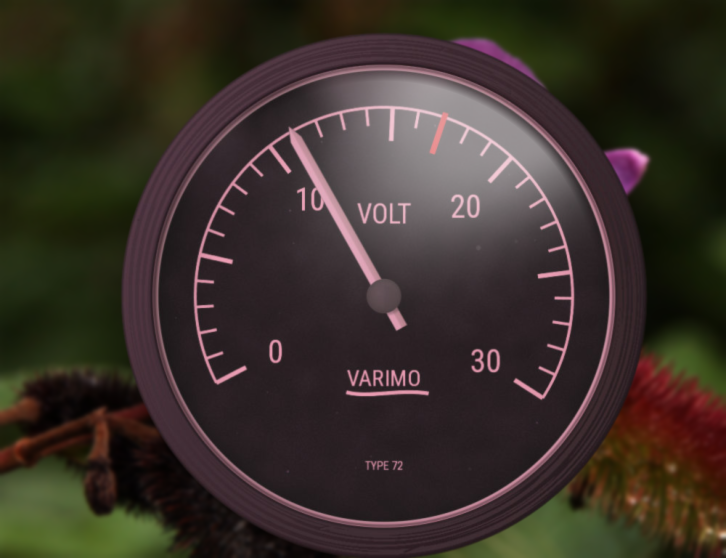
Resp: 11V
